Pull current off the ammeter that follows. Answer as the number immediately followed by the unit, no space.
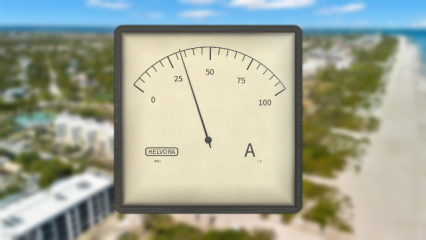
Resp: 32.5A
